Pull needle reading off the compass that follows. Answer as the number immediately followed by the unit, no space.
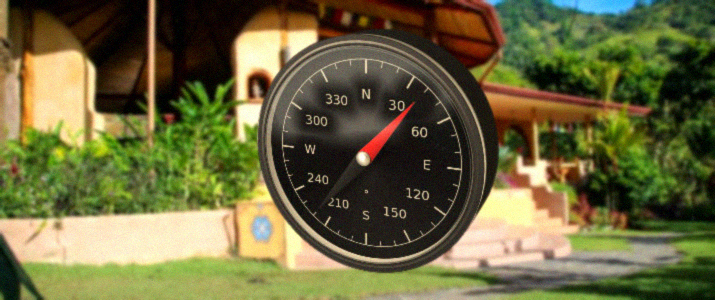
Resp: 40°
